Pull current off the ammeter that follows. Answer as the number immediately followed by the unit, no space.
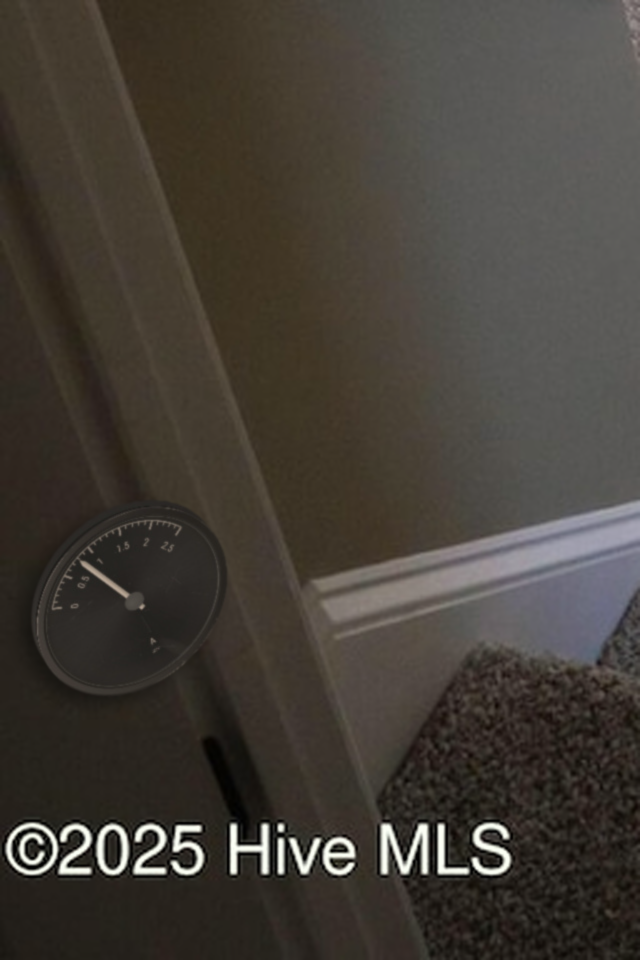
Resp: 0.8A
